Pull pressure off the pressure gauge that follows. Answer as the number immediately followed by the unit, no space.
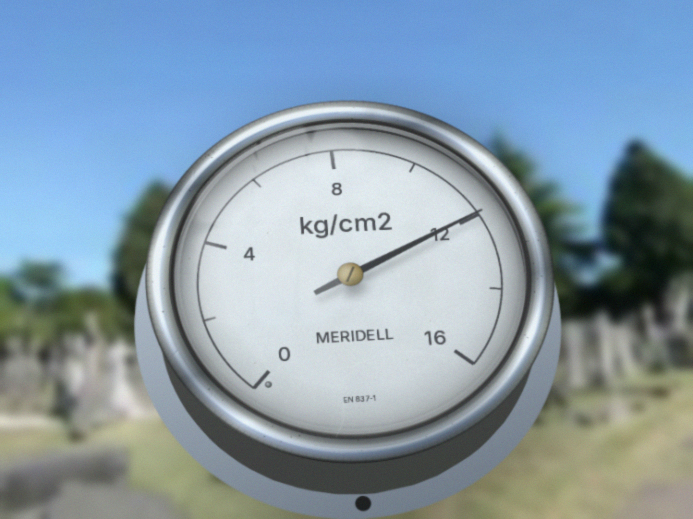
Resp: 12kg/cm²
